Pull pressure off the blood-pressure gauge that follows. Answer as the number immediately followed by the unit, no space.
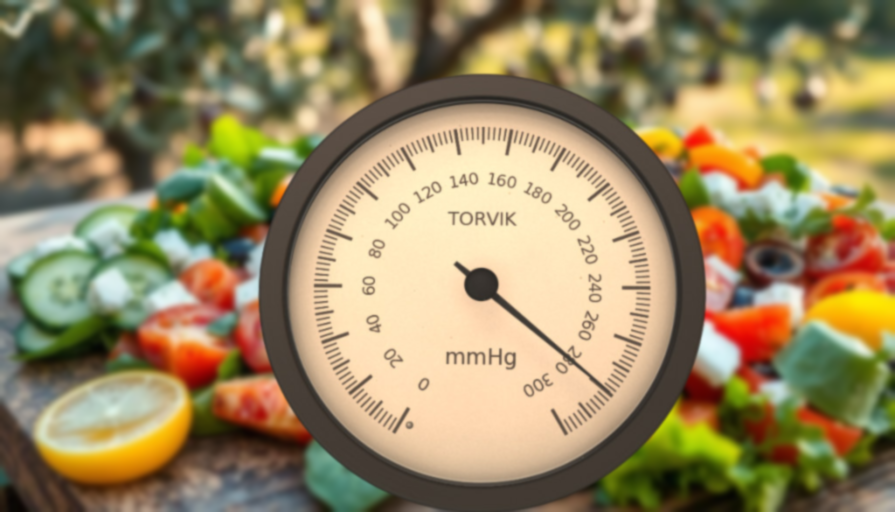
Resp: 280mmHg
